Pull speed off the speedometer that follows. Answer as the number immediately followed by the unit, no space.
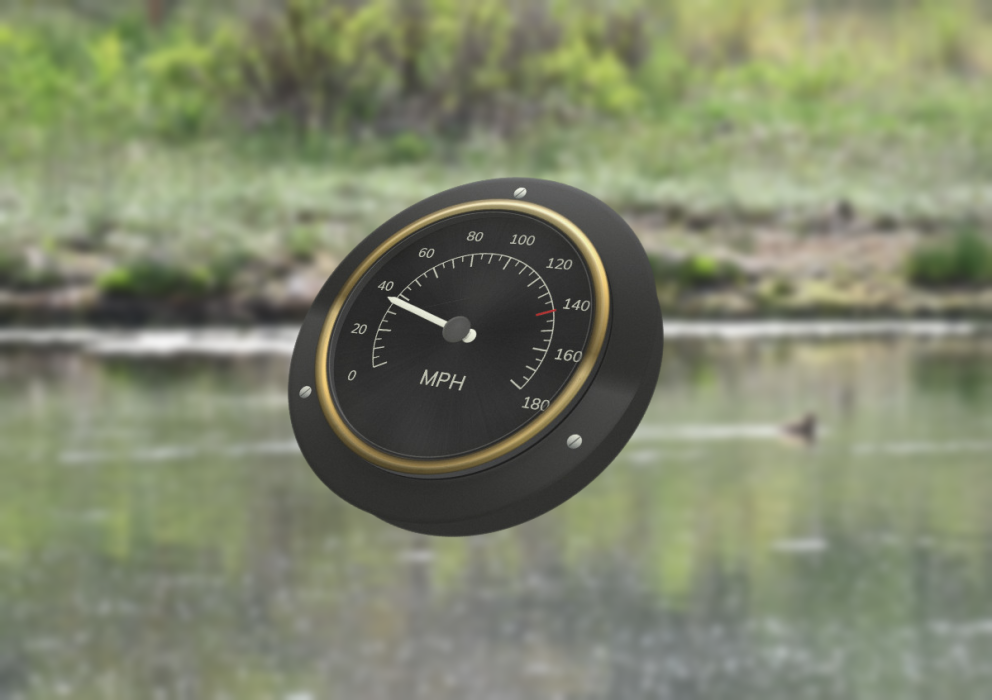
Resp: 35mph
